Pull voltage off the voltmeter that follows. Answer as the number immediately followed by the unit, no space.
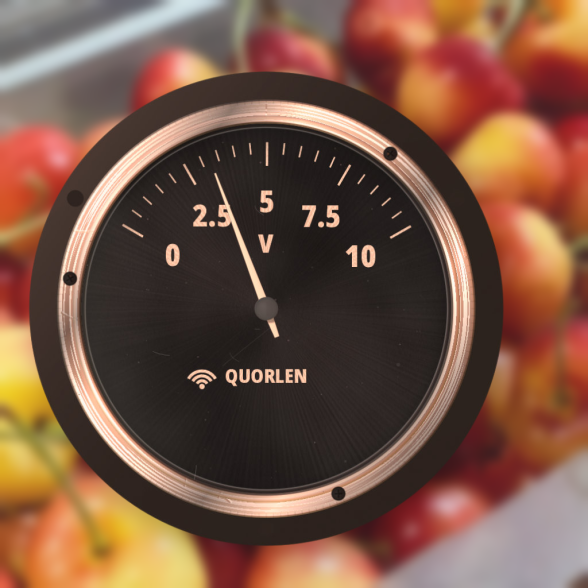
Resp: 3.25V
